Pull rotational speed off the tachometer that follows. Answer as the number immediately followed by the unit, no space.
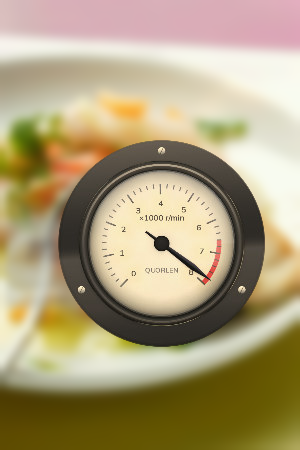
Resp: 7800rpm
